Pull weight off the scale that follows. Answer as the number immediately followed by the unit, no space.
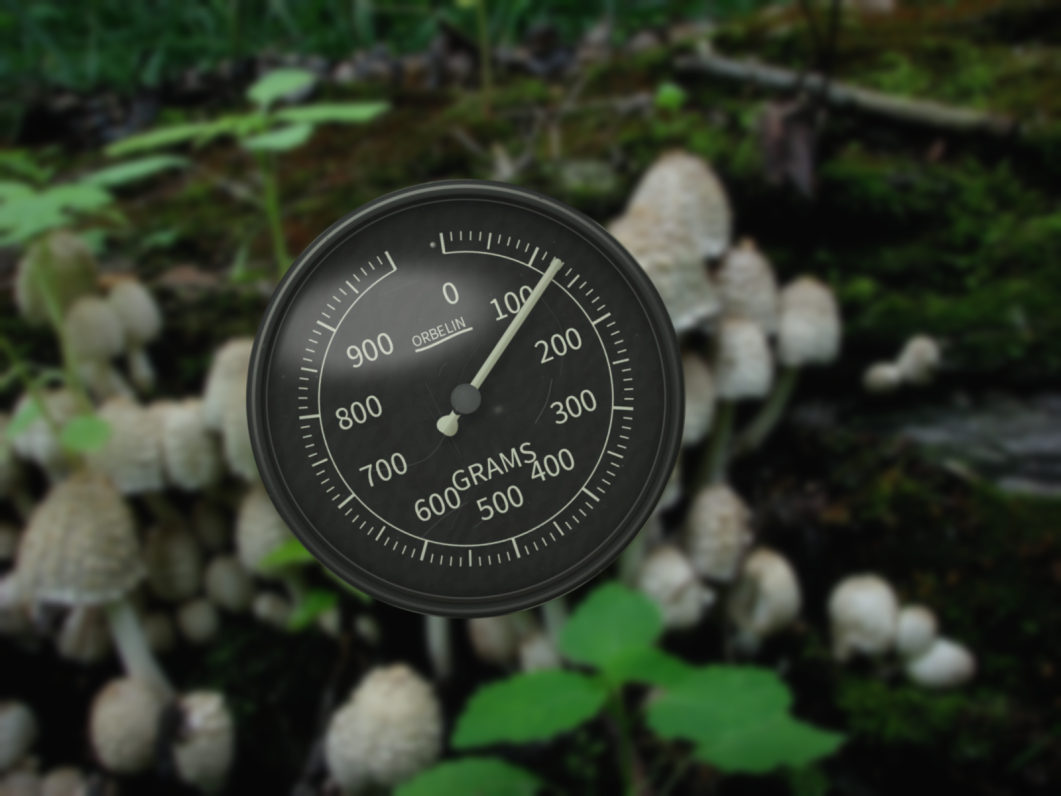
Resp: 125g
